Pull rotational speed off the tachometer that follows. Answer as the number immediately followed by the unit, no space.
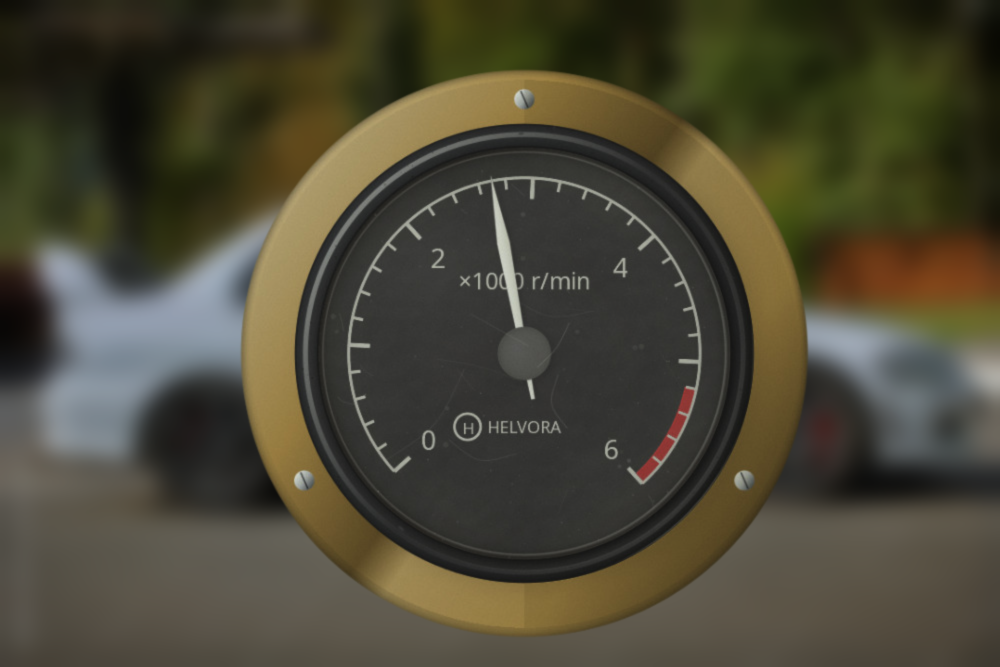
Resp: 2700rpm
